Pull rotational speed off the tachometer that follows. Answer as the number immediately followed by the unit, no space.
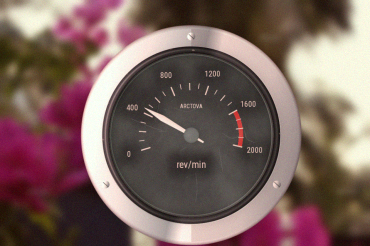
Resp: 450rpm
